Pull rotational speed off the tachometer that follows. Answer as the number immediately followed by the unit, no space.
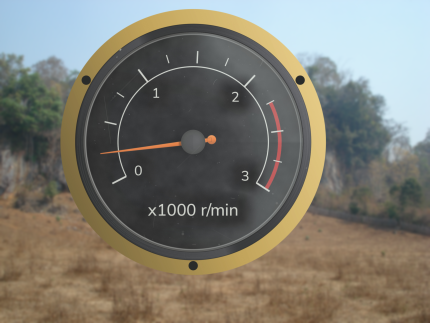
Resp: 250rpm
